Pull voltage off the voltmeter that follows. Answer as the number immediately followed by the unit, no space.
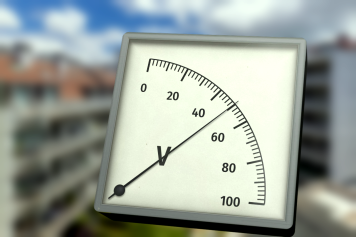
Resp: 50V
